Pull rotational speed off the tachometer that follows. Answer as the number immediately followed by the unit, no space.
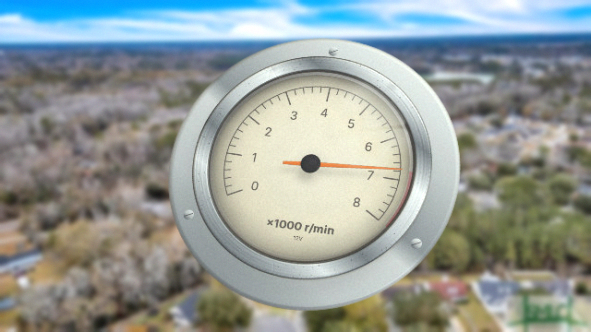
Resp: 6800rpm
